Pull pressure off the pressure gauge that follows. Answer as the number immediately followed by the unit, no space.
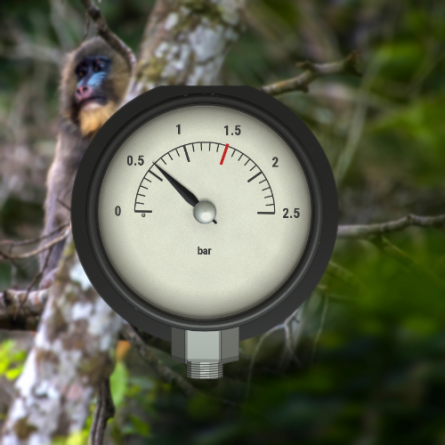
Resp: 0.6bar
